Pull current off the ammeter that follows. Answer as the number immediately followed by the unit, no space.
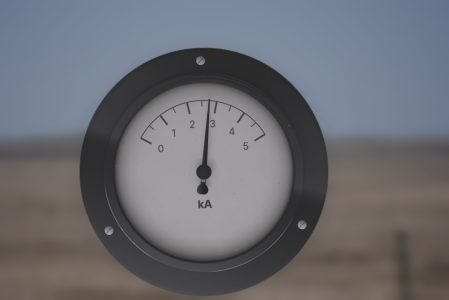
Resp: 2.75kA
